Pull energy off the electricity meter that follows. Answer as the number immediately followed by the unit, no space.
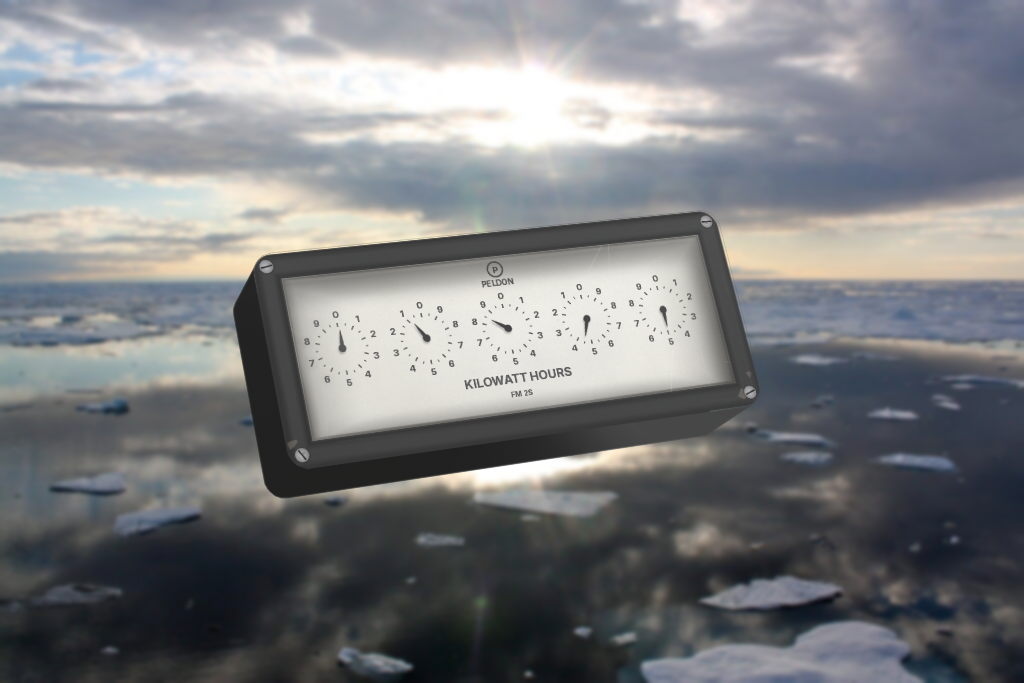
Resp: 845kWh
